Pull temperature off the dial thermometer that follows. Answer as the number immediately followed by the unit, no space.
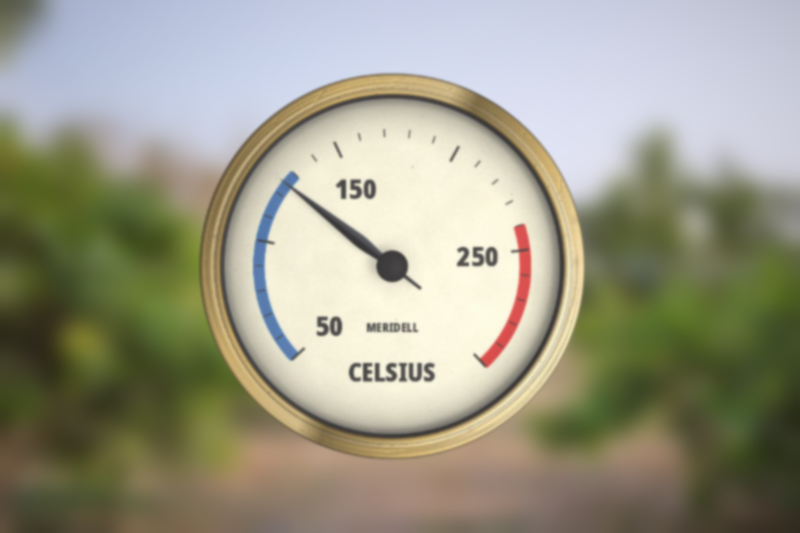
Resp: 125°C
